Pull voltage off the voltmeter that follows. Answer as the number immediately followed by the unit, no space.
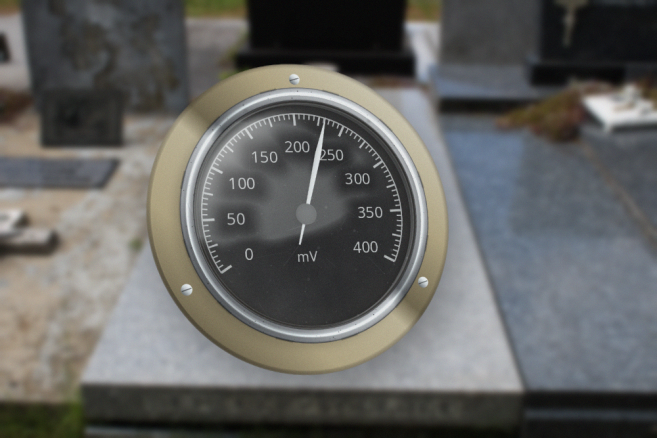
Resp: 230mV
